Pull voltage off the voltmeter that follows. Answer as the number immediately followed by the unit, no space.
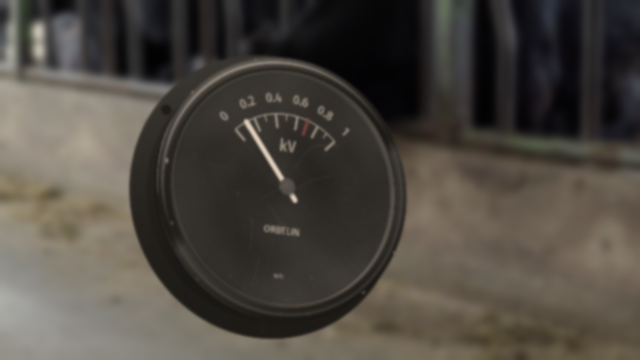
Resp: 0.1kV
